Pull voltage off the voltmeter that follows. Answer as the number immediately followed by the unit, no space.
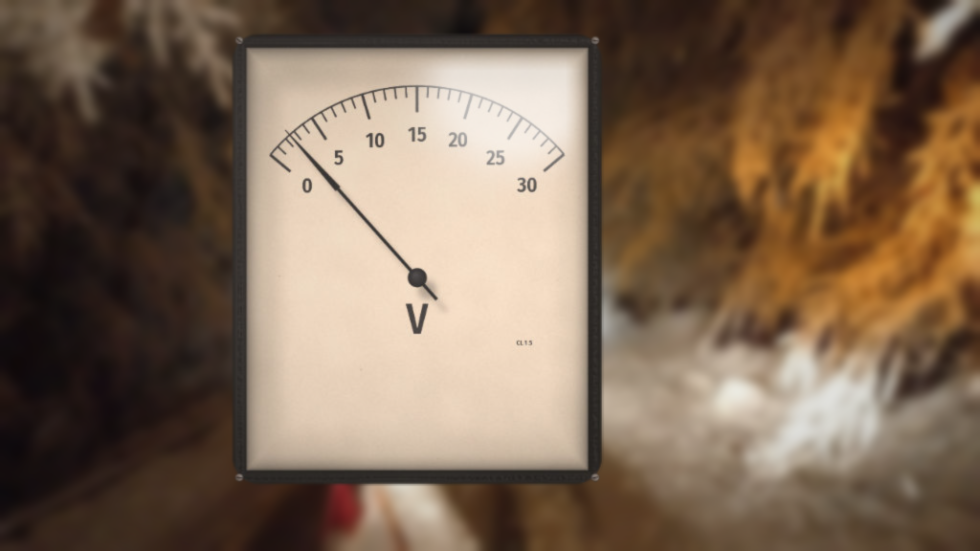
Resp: 2.5V
